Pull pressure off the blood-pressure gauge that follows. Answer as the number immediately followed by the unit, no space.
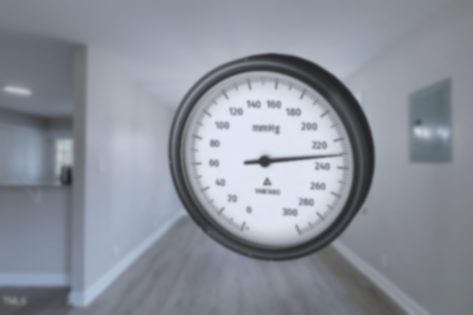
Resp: 230mmHg
